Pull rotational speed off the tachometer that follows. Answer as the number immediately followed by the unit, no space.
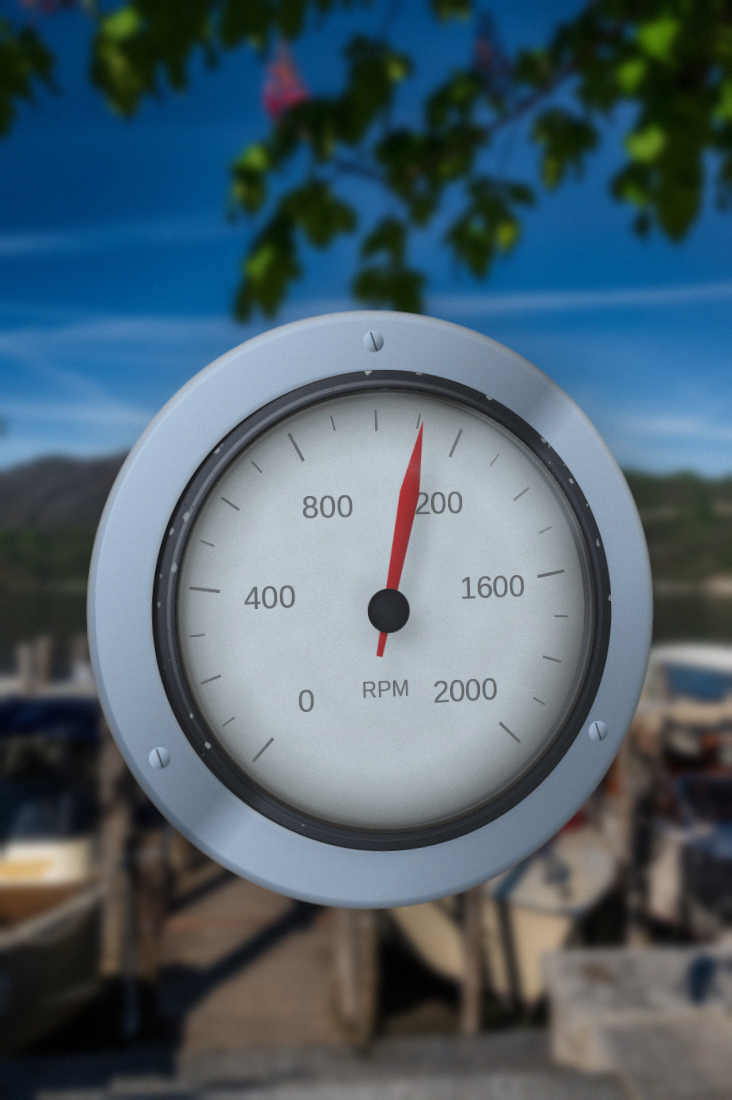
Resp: 1100rpm
